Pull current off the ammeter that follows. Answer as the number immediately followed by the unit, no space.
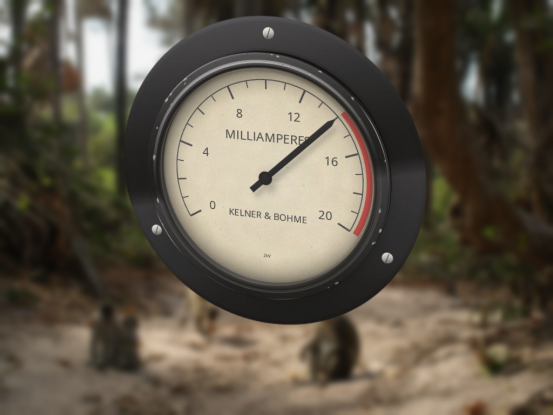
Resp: 14mA
